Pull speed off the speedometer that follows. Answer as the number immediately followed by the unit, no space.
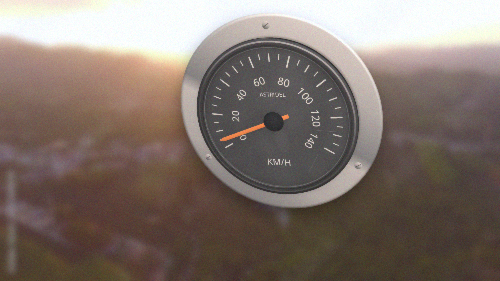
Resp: 5km/h
